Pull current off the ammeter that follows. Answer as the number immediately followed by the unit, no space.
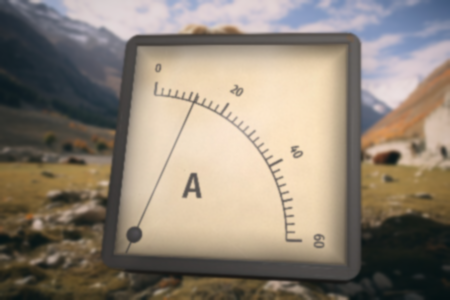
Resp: 12A
